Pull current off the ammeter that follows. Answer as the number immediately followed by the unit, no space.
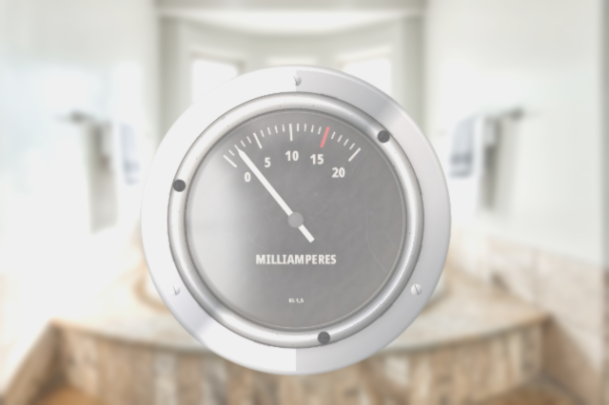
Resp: 2mA
